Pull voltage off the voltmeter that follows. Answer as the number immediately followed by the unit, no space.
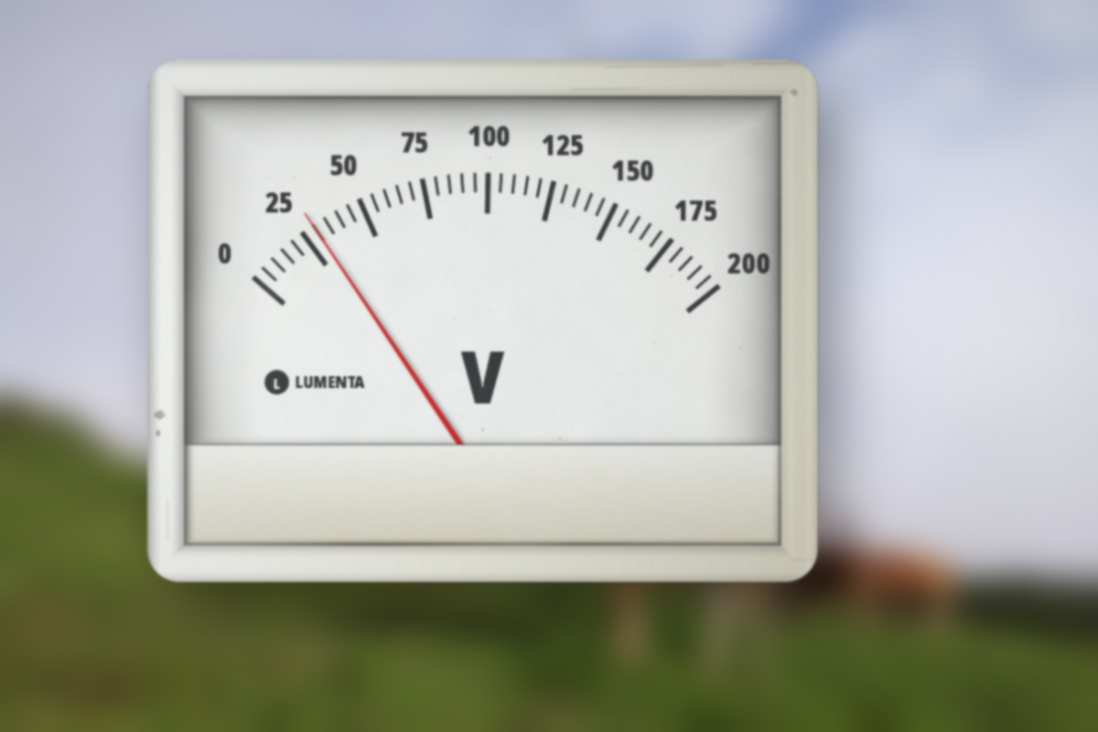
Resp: 30V
